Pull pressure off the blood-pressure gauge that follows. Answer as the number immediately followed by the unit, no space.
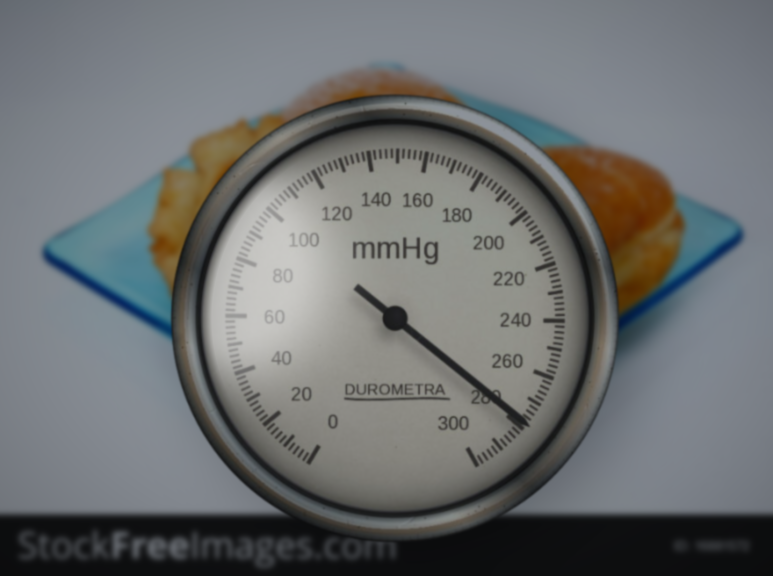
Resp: 278mmHg
